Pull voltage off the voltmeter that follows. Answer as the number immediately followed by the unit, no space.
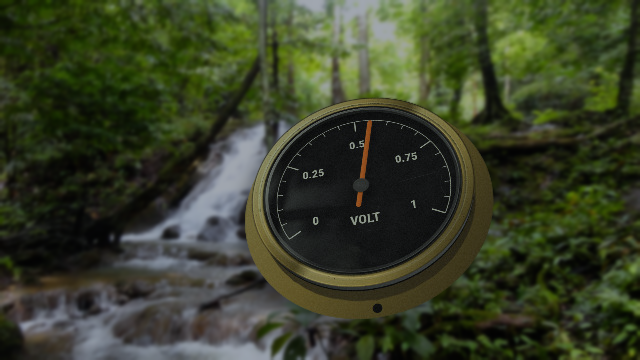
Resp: 0.55V
